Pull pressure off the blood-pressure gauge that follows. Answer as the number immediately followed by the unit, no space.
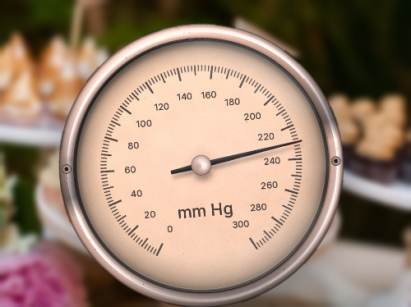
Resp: 230mmHg
